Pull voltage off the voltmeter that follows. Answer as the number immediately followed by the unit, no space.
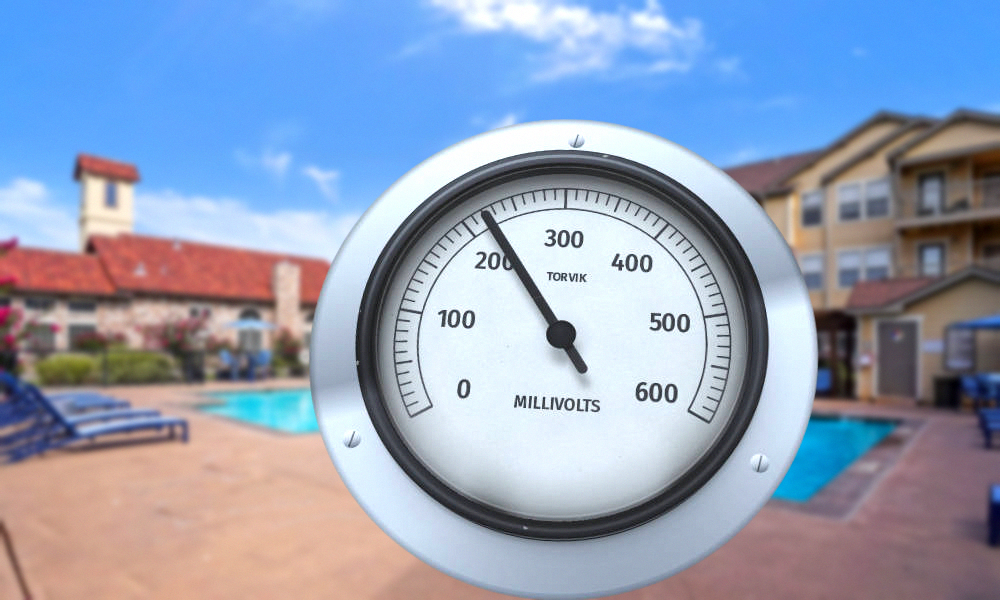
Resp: 220mV
